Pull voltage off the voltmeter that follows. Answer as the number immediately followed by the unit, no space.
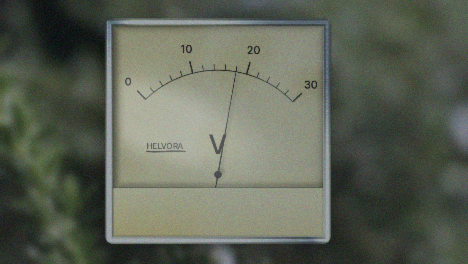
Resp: 18V
